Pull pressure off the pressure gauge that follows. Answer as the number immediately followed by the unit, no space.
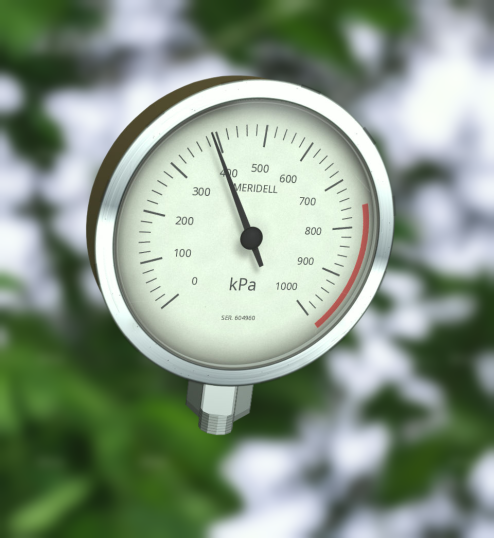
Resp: 390kPa
